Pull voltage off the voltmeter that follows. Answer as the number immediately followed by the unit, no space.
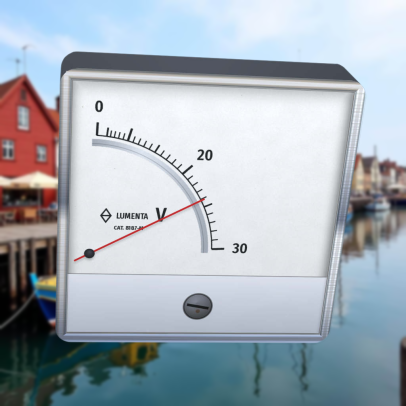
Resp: 24V
